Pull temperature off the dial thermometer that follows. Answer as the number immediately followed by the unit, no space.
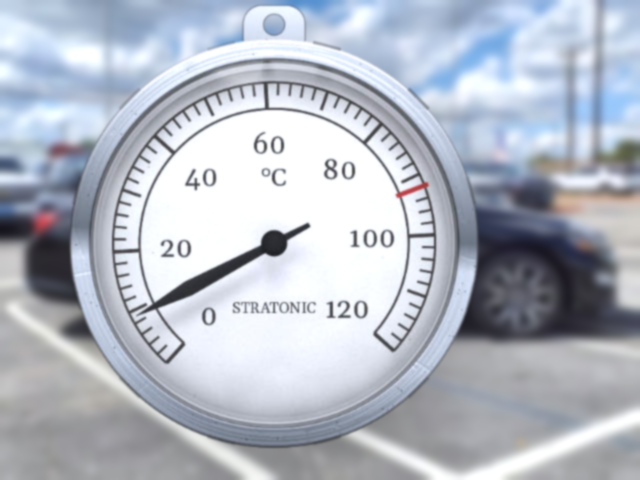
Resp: 9°C
